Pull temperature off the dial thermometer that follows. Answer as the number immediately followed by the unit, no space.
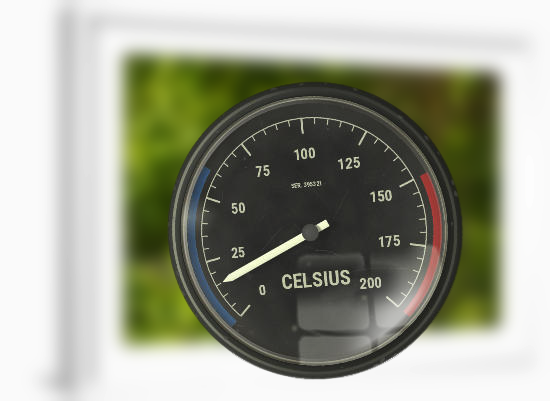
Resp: 15°C
